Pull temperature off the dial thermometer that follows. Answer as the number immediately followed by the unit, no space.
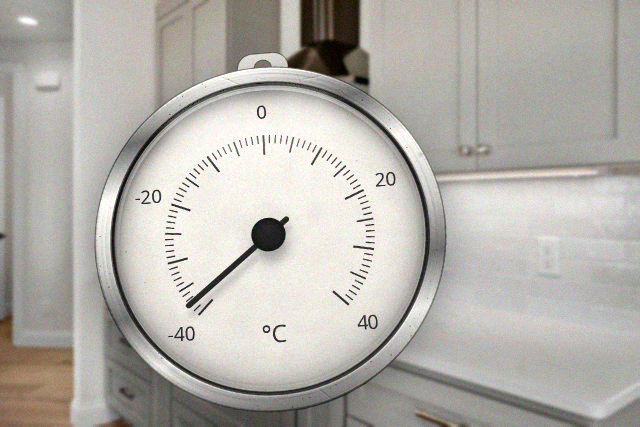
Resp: -38°C
